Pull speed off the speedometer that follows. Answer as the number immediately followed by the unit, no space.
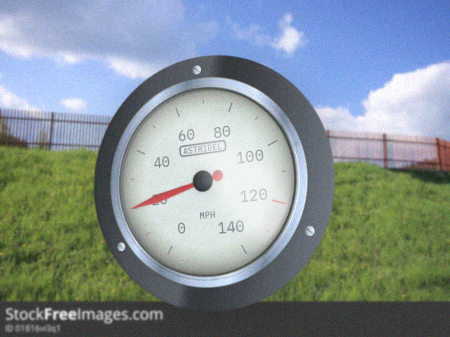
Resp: 20mph
